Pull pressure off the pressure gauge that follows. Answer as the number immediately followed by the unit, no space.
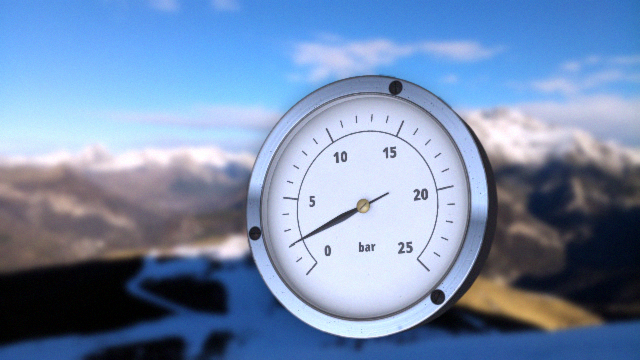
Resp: 2bar
